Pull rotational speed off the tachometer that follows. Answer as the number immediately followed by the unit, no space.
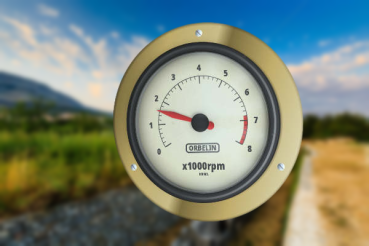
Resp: 1600rpm
